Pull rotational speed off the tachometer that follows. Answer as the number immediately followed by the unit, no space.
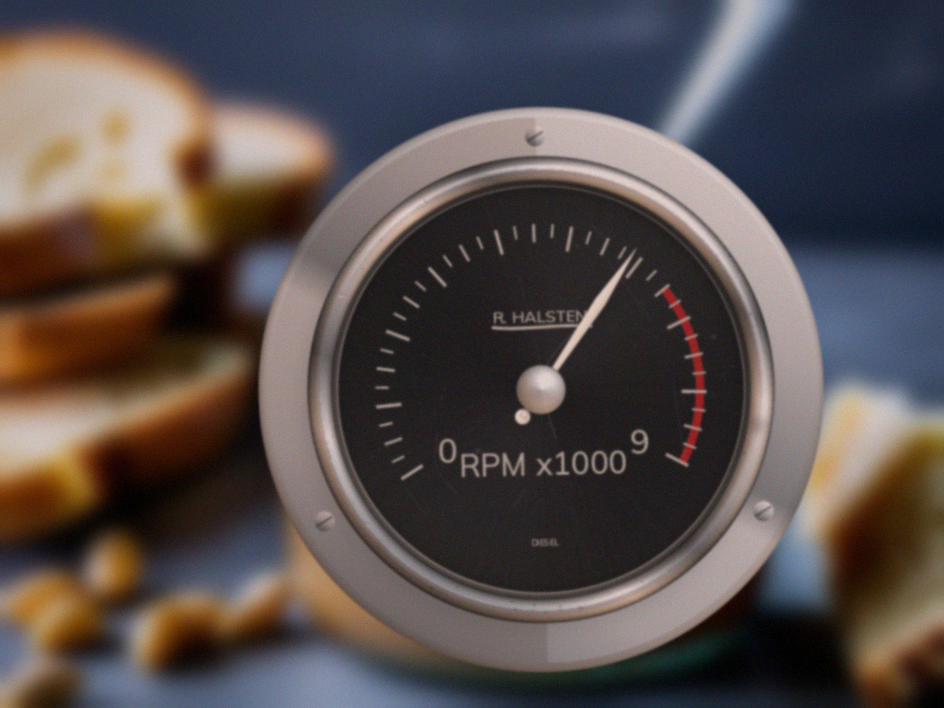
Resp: 5875rpm
